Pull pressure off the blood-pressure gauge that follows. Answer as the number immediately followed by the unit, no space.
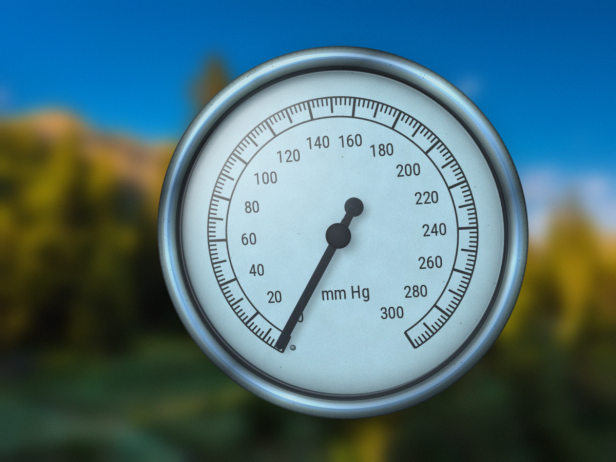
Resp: 2mmHg
